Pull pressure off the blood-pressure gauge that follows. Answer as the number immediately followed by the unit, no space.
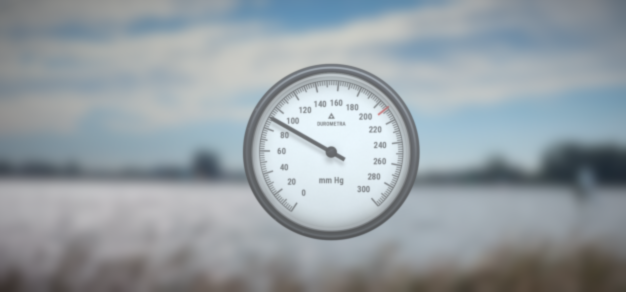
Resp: 90mmHg
